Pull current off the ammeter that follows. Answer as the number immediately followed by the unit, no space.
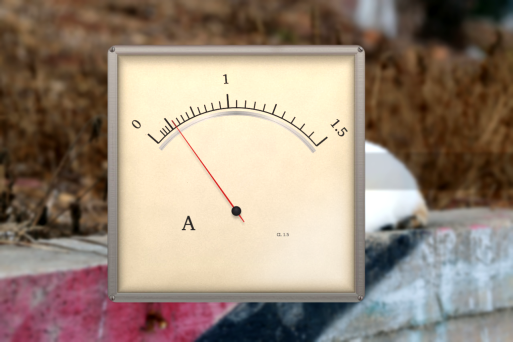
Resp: 0.55A
